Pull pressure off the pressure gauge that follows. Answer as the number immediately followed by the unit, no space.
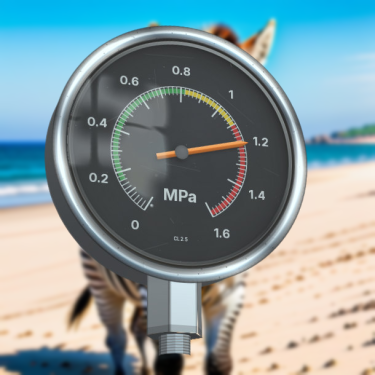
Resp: 1.2MPa
